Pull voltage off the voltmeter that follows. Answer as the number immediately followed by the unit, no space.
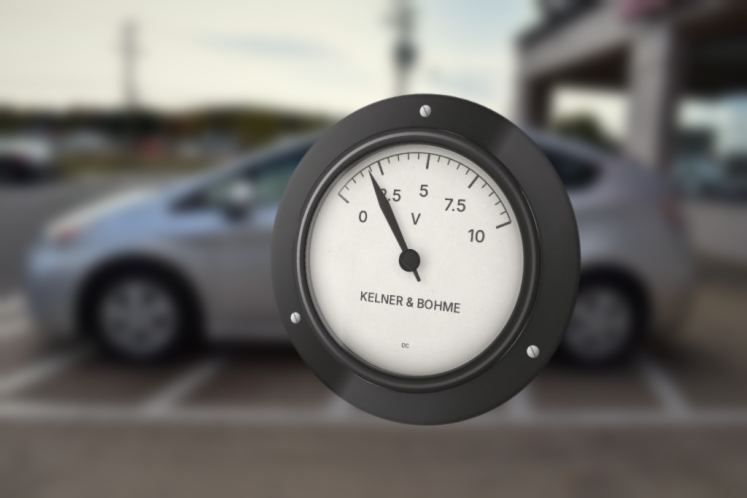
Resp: 2V
